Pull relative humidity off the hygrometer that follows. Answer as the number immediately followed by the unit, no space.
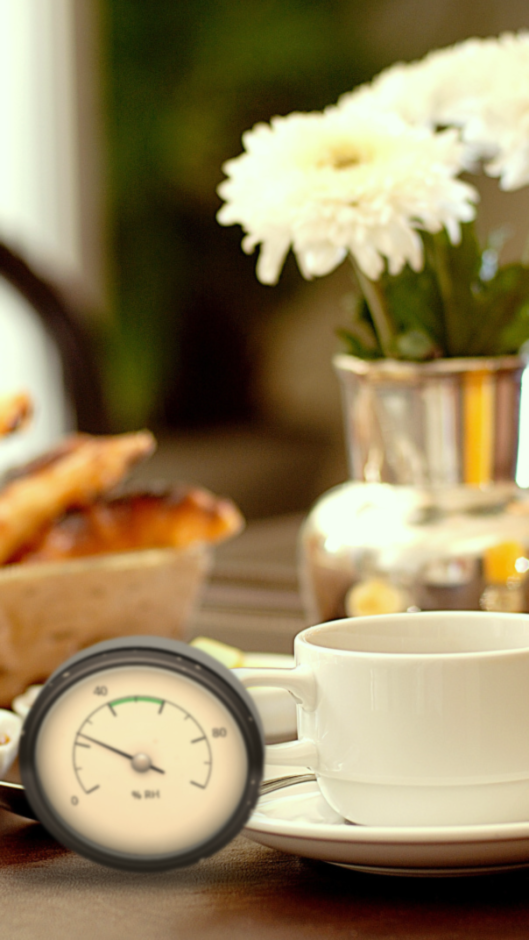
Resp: 25%
